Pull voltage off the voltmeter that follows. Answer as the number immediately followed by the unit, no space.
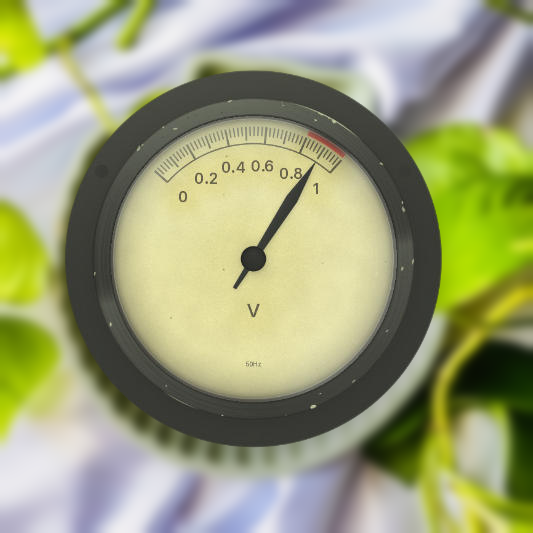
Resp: 0.9V
